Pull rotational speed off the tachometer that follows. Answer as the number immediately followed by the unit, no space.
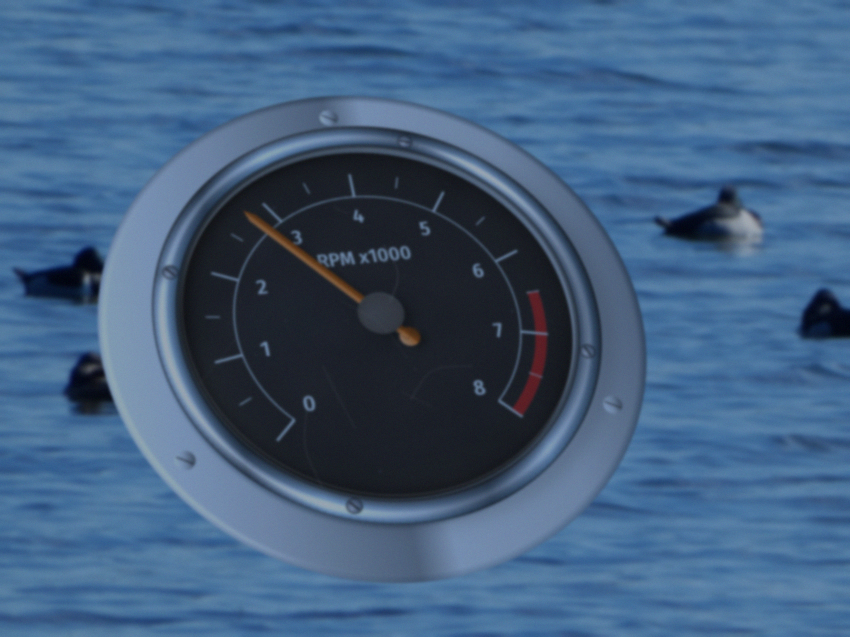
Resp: 2750rpm
